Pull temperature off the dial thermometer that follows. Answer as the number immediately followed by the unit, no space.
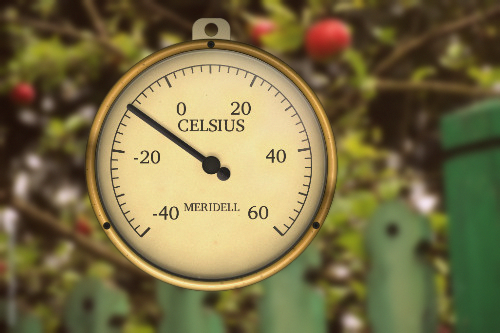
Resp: -10°C
